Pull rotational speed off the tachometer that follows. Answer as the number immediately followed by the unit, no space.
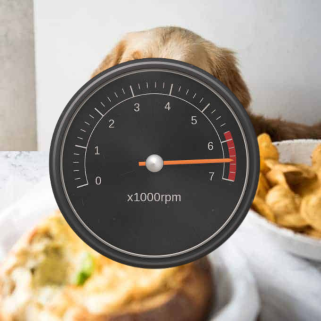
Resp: 6500rpm
